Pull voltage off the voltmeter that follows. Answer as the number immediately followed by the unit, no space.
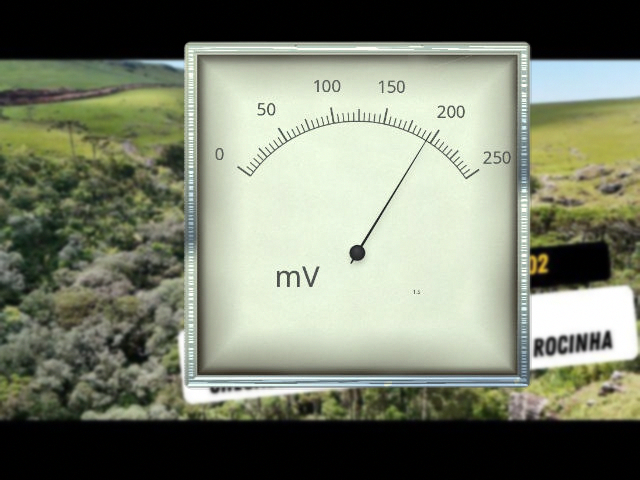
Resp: 195mV
